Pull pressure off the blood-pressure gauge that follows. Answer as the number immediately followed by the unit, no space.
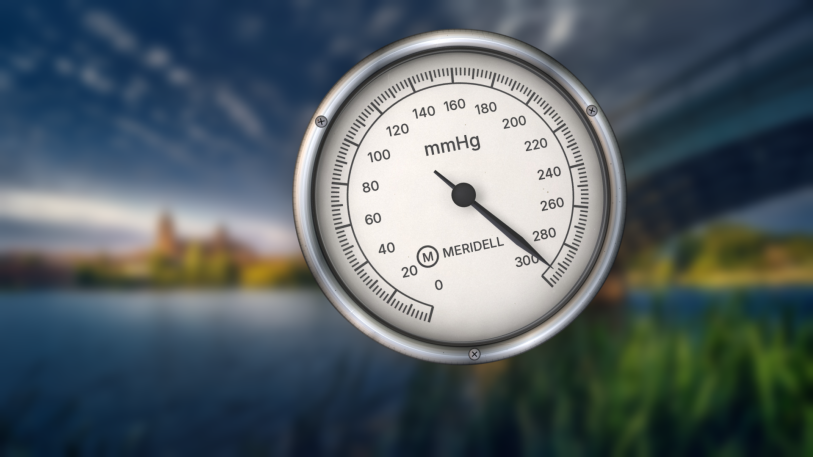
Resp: 294mmHg
